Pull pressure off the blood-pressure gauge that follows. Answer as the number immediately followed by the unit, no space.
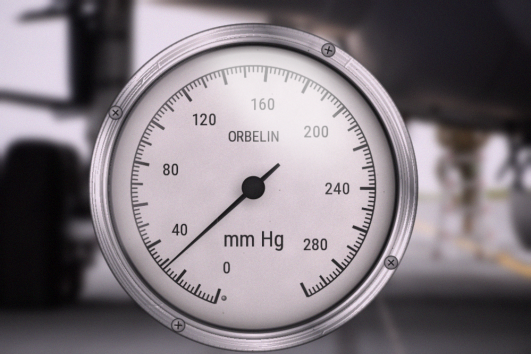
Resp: 28mmHg
